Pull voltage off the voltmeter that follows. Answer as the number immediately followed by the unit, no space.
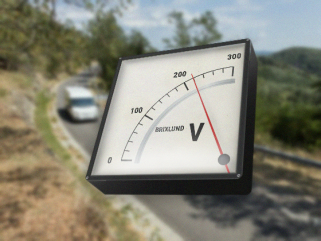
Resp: 220V
